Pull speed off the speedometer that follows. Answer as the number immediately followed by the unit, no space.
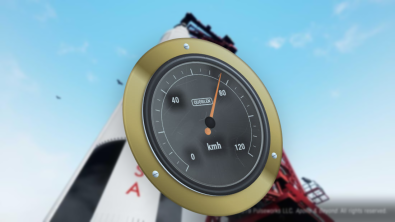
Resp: 75km/h
